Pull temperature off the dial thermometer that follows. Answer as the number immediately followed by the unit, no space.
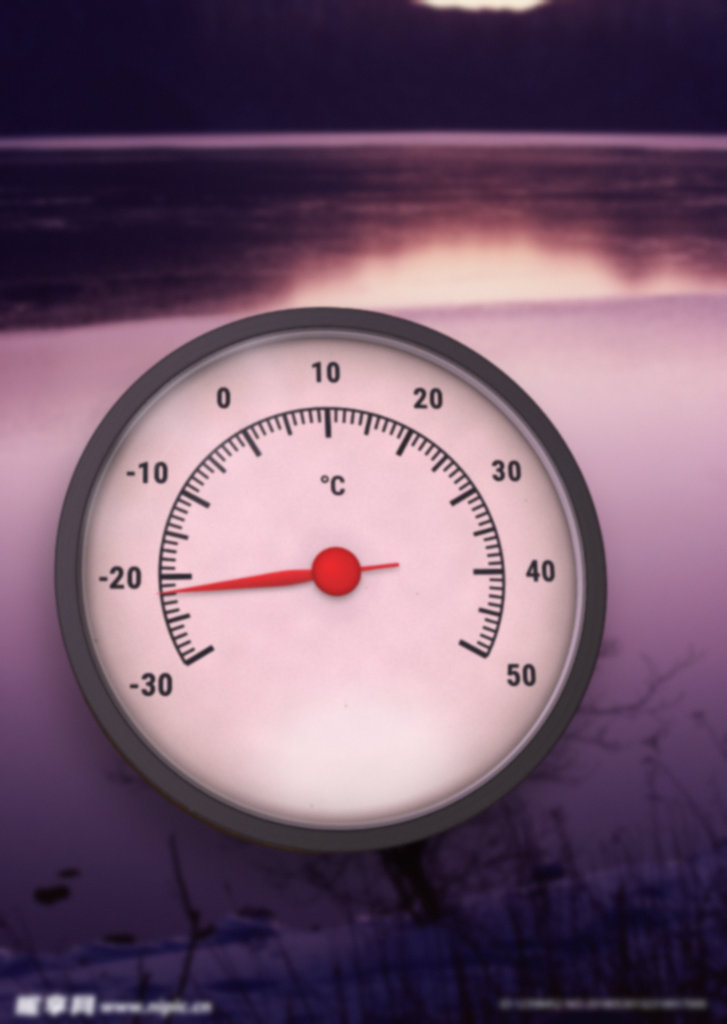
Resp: -22°C
